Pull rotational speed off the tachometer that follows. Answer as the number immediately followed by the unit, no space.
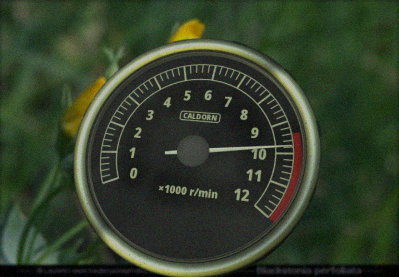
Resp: 9800rpm
